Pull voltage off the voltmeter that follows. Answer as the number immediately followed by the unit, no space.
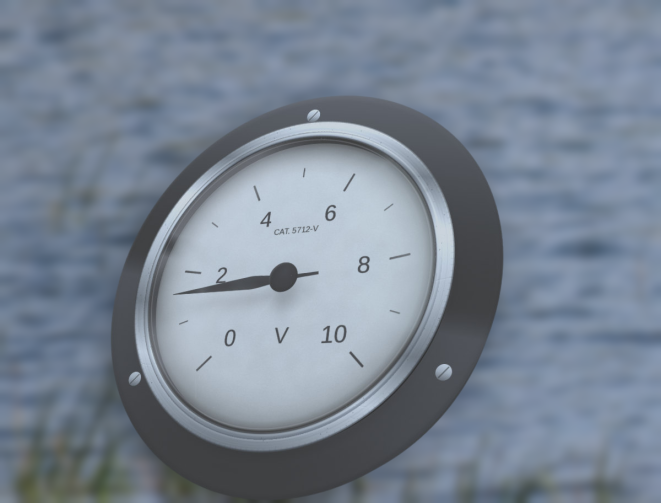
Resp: 1.5V
